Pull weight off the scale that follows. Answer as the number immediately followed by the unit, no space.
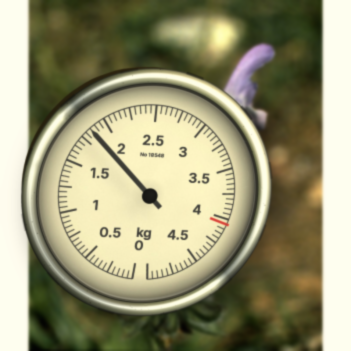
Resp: 1.85kg
